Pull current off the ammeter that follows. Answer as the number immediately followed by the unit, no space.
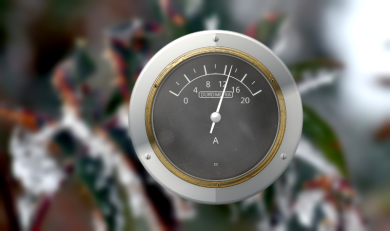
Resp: 13A
